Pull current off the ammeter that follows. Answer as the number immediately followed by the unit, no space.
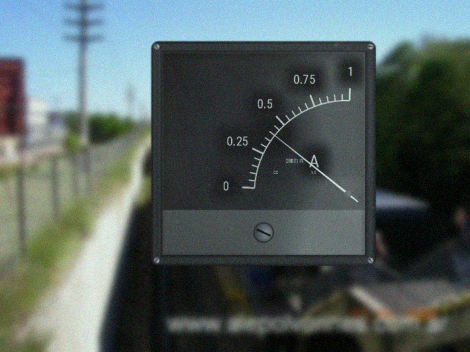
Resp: 0.4A
